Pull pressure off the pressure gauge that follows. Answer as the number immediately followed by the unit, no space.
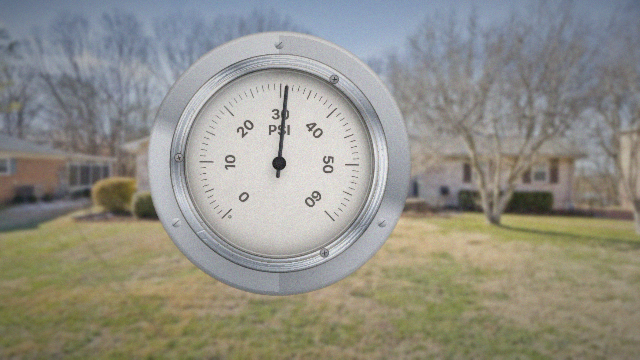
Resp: 31psi
